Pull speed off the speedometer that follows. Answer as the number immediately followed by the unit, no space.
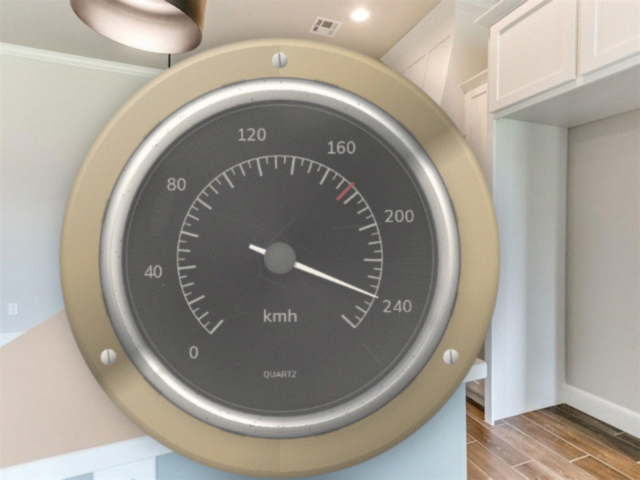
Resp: 240km/h
